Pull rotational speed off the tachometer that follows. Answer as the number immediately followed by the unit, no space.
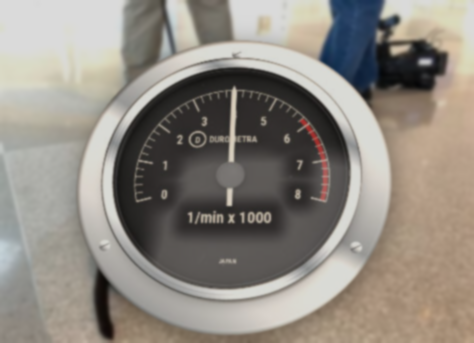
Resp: 4000rpm
